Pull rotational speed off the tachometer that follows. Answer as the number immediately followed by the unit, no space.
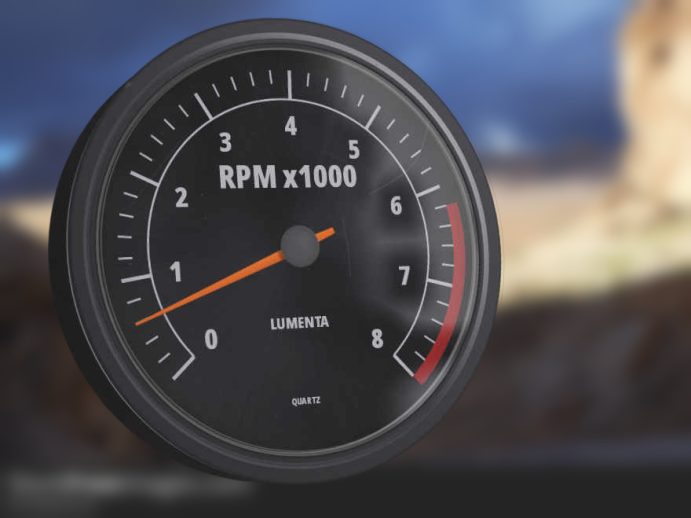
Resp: 600rpm
